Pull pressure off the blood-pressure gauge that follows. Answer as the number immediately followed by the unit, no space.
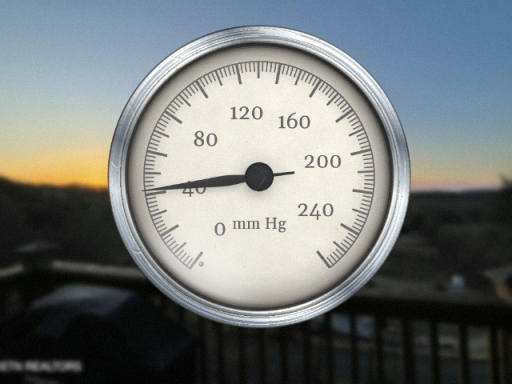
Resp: 42mmHg
